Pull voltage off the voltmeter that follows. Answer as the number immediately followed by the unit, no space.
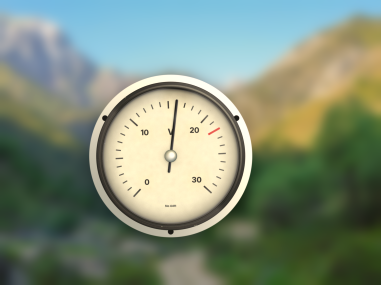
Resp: 16V
